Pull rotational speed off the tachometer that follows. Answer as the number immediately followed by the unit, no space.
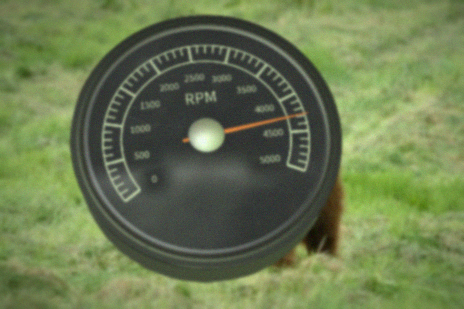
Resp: 4300rpm
